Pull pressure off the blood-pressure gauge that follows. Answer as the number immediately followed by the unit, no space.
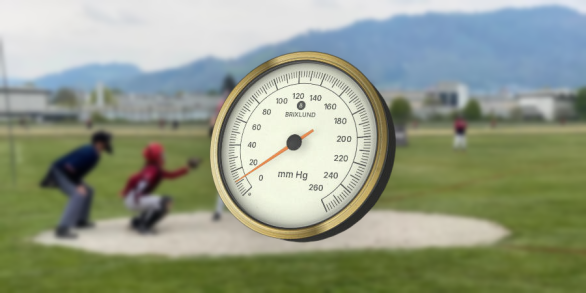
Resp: 10mmHg
